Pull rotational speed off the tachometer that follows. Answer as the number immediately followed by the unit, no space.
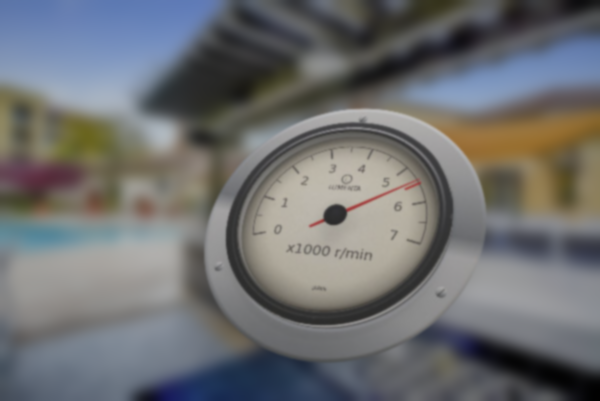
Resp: 5500rpm
